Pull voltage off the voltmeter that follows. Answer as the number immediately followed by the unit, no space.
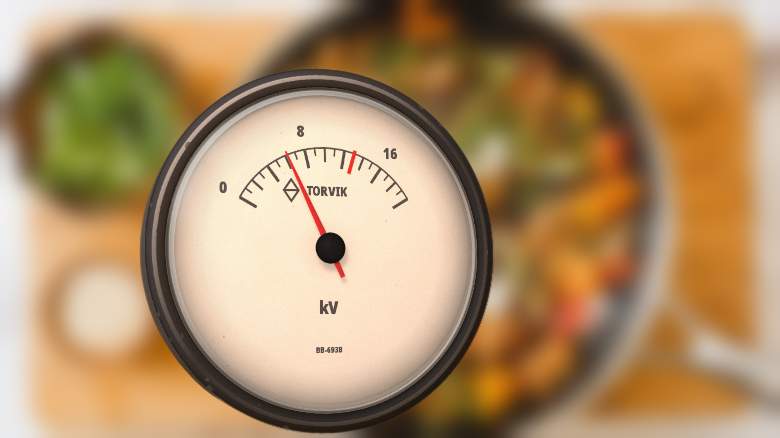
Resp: 6kV
